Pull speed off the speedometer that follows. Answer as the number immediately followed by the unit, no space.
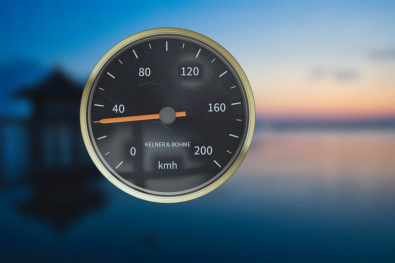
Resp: 30km/h
